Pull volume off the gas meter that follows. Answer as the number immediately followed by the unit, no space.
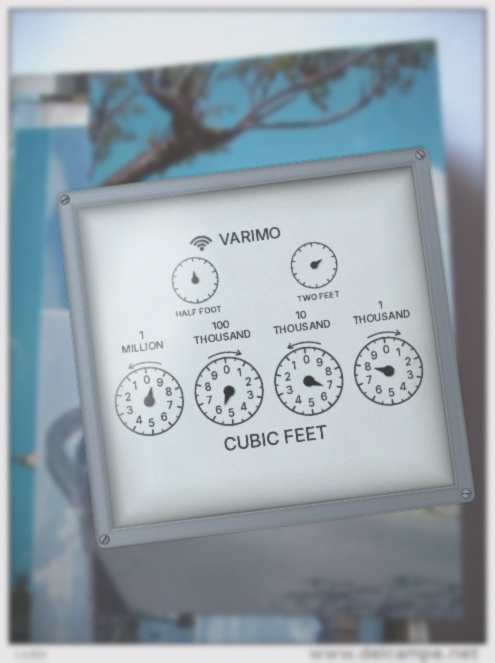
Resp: 956800ft³
